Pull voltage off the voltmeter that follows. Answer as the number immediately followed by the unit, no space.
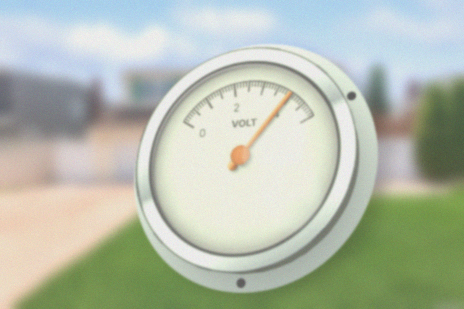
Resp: 4V
